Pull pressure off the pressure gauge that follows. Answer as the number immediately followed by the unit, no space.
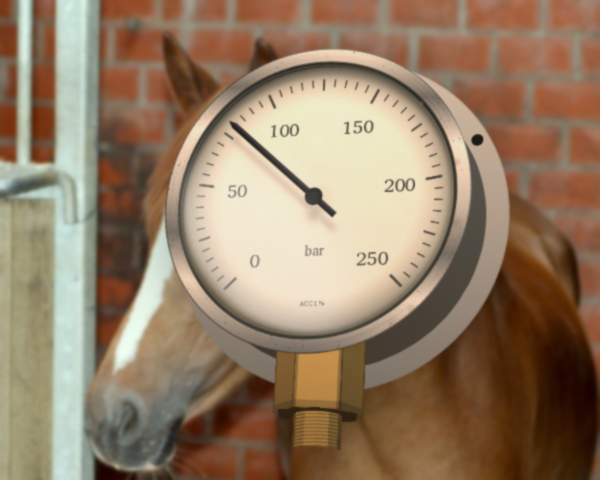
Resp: 80bar
